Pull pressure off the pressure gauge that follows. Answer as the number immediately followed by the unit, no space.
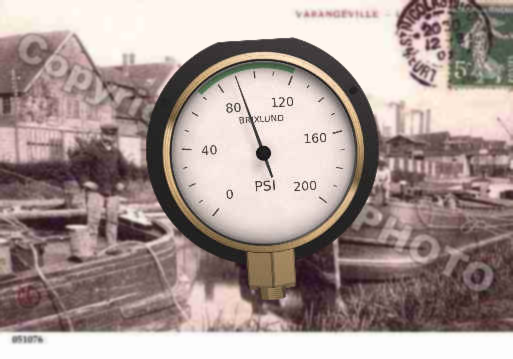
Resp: 90psi
